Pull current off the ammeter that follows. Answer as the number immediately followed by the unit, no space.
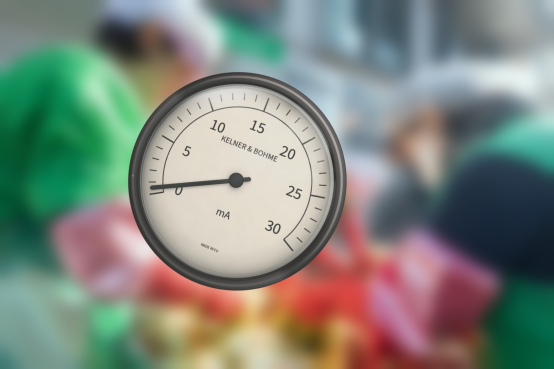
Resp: 0.5mA
